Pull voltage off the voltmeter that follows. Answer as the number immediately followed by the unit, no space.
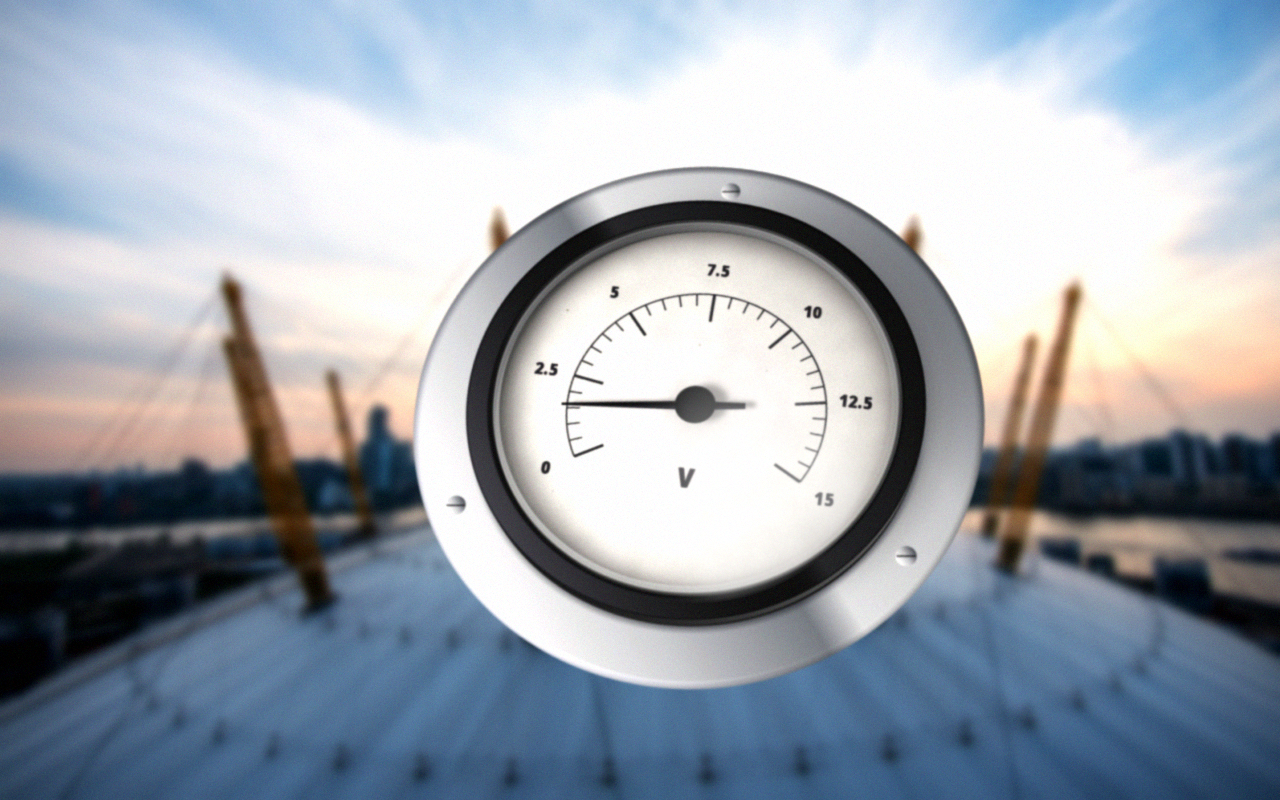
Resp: 1.5V
